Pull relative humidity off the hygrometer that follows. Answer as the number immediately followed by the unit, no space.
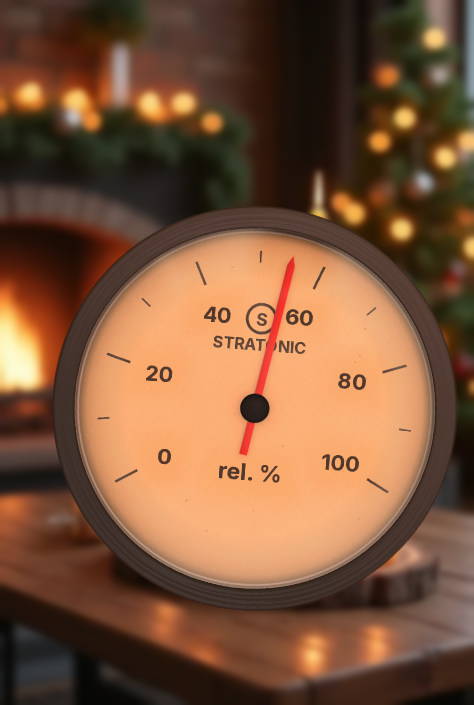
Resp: 55%
